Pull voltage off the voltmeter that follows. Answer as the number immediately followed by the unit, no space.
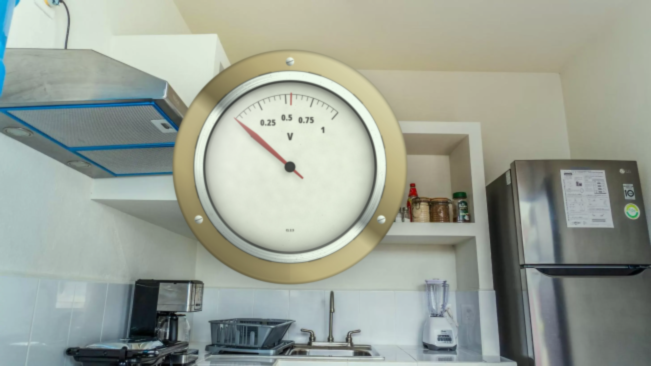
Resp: 0V
